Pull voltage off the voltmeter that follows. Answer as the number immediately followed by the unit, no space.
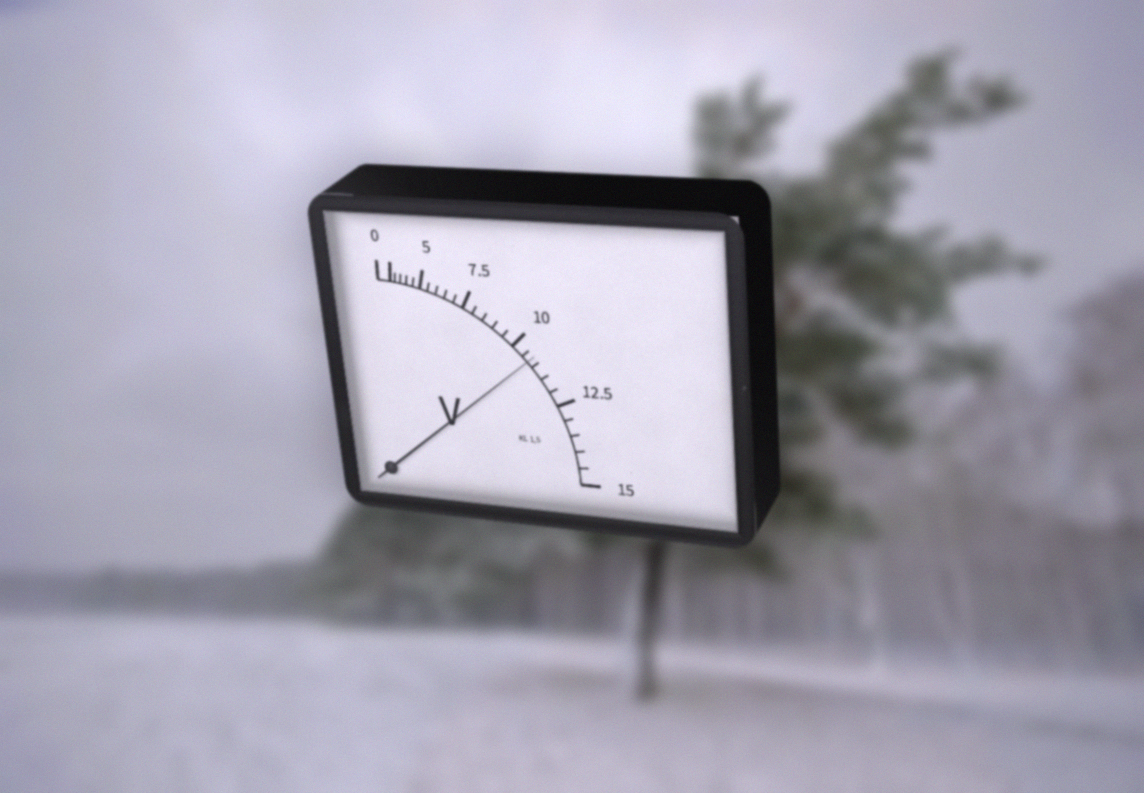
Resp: 10.75V
